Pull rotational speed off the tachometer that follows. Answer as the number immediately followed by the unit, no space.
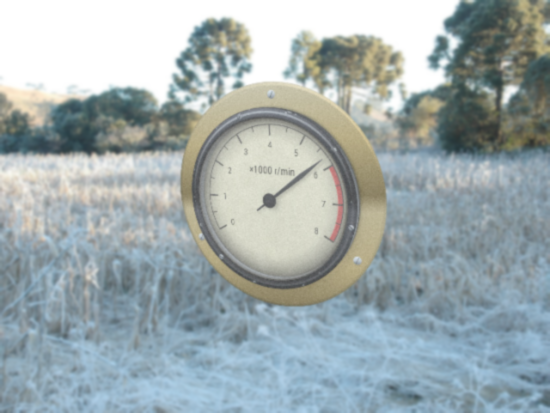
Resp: 5750rpm
